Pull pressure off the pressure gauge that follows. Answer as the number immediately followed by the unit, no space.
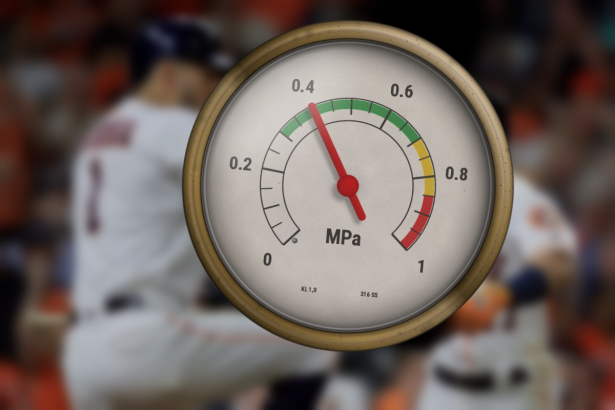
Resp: 0.4MPa
